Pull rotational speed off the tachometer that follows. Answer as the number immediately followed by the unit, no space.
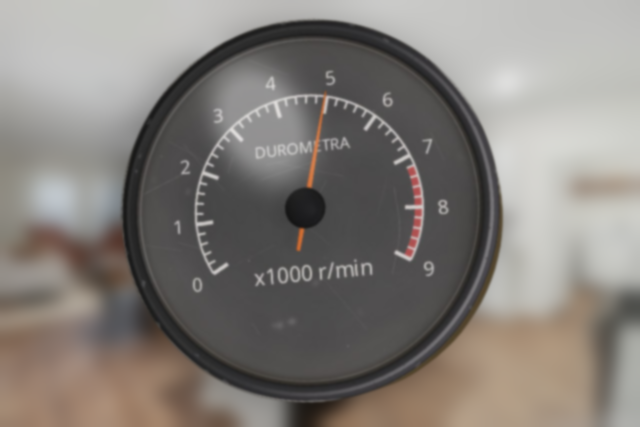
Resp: 5000rpm
